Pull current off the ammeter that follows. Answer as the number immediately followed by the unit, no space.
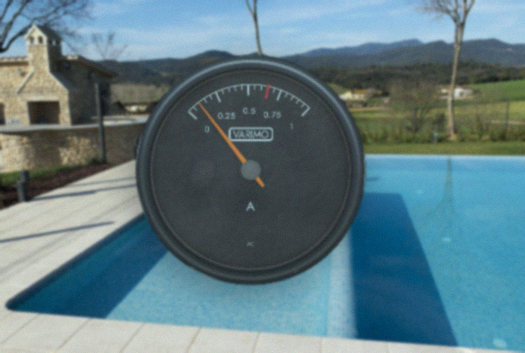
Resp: 0.1A
